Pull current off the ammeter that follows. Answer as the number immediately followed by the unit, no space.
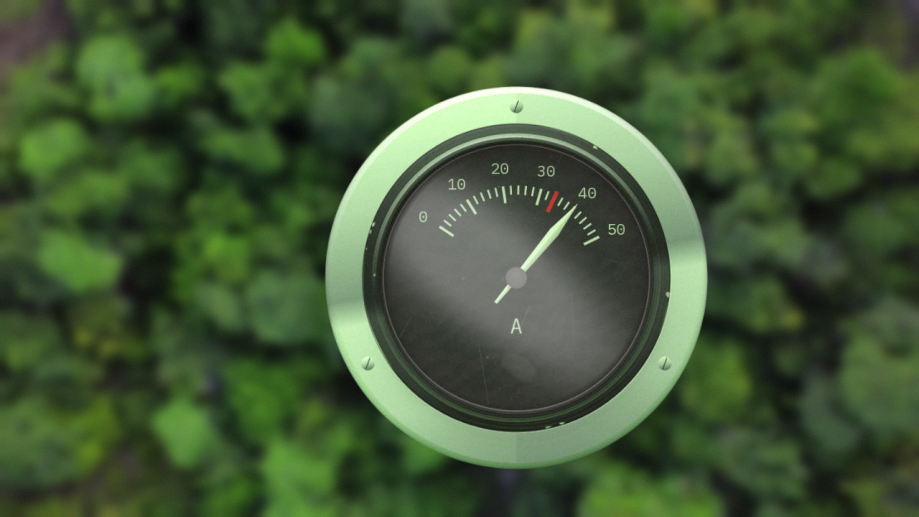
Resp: 40A
